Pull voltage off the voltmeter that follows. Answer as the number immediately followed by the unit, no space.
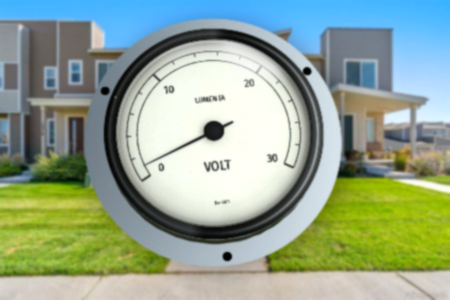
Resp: 1V
